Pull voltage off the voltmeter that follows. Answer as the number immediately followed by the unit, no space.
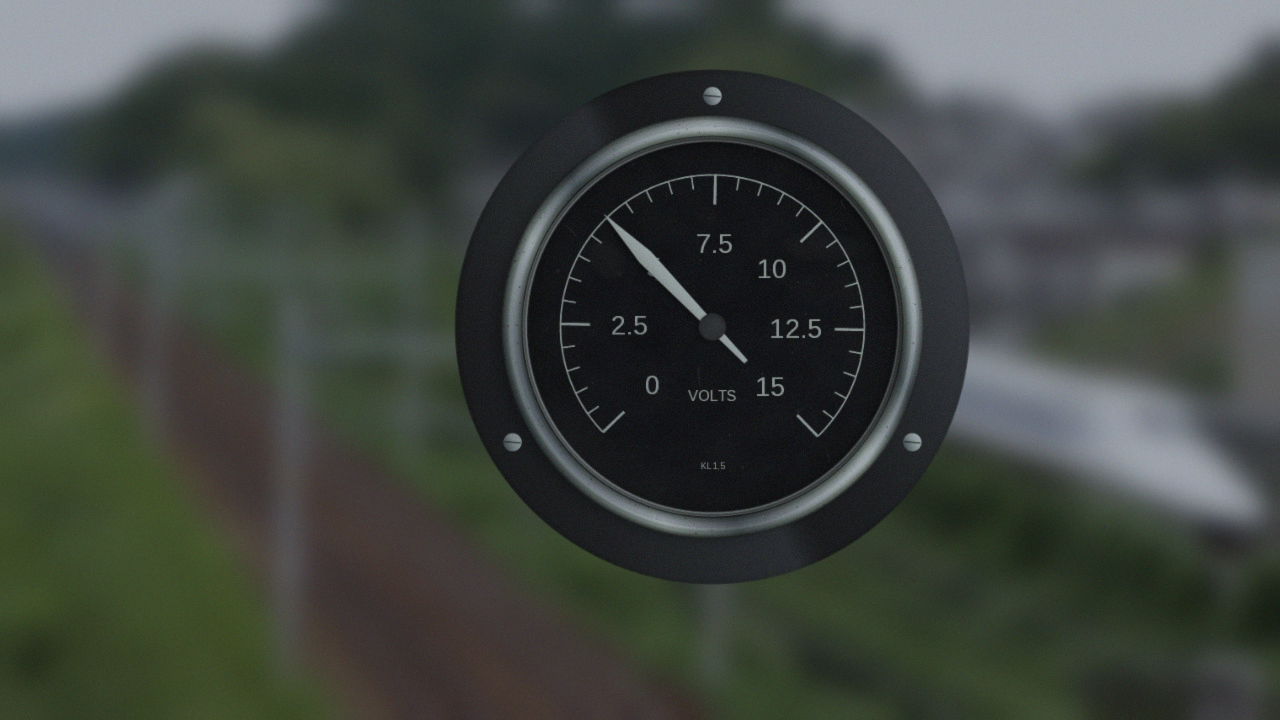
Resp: 5V
